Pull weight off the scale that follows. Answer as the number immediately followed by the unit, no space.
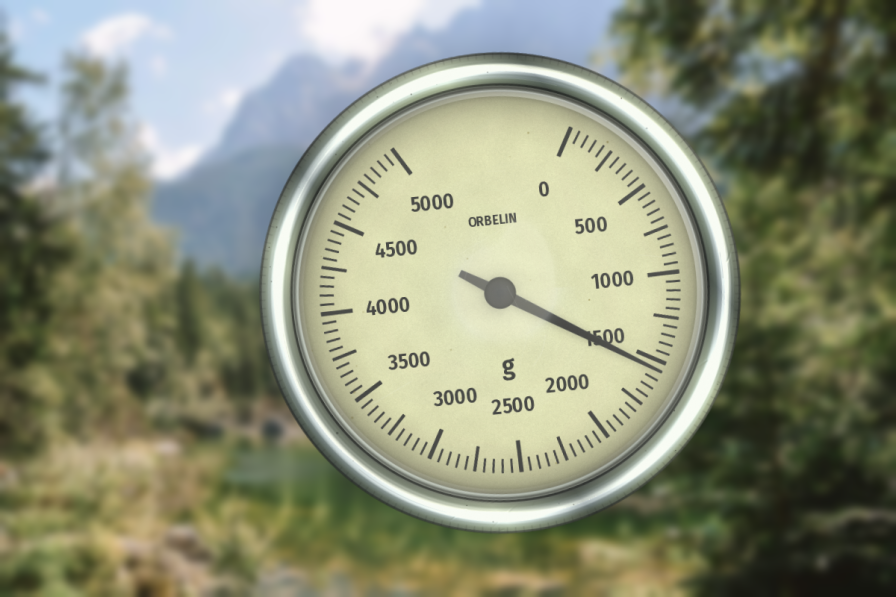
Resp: 1550g
